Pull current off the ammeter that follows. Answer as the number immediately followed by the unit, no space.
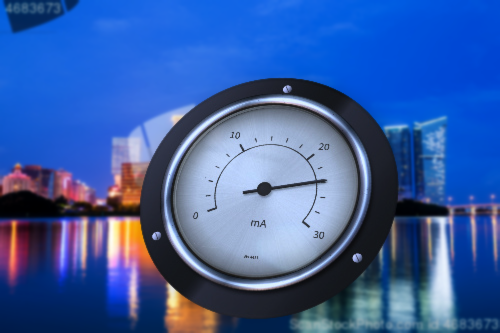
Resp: 24mA
